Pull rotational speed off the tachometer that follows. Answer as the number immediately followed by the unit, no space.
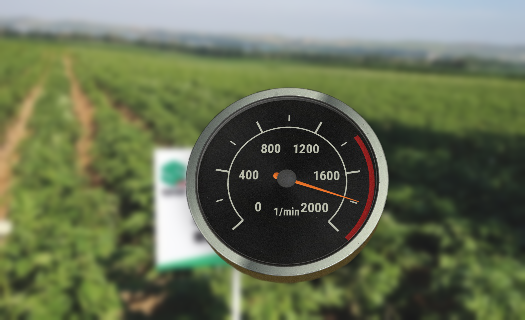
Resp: 1800rpm
